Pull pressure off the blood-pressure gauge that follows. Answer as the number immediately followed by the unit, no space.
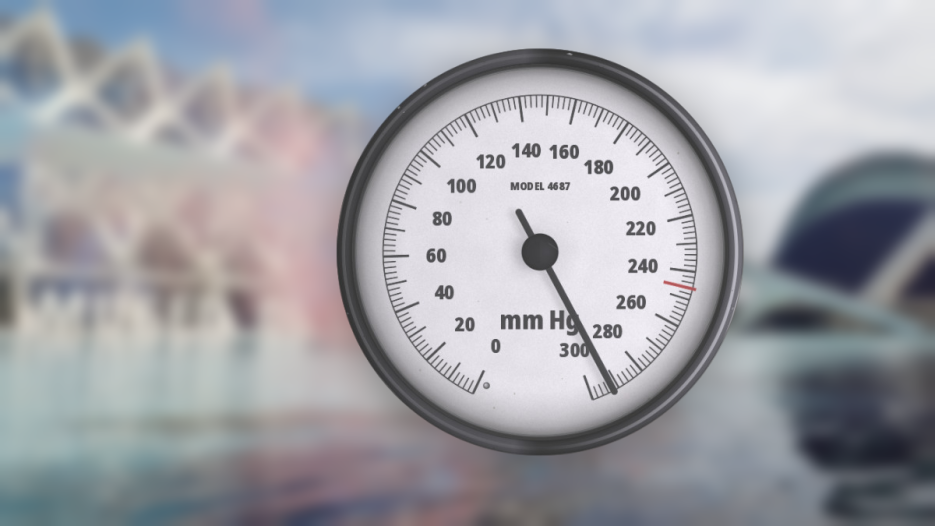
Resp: 292mmHg
